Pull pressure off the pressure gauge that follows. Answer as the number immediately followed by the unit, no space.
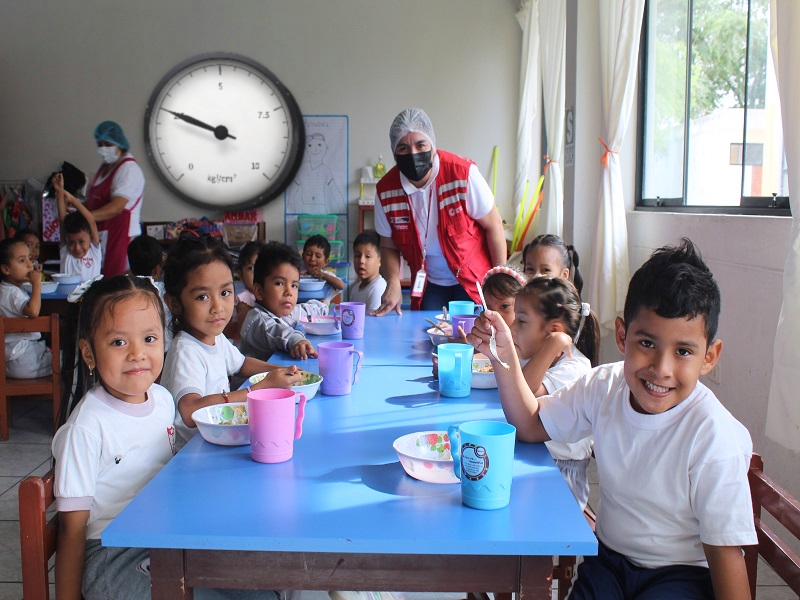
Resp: 2.5kg/cm²
